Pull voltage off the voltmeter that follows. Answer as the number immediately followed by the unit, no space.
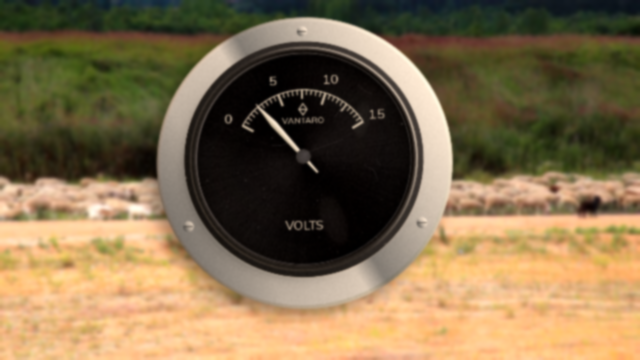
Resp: 2.5V
